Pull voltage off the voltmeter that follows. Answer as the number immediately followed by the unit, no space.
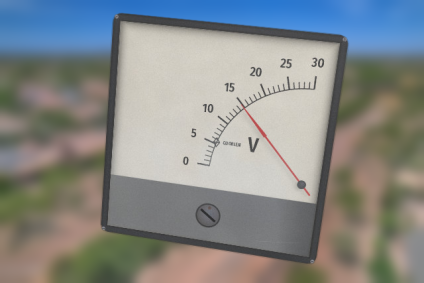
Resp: 15V
